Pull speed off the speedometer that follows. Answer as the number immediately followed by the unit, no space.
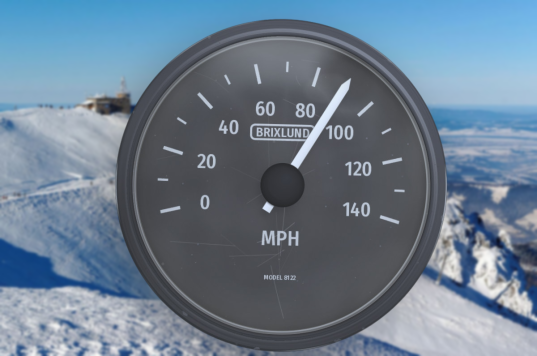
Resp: 90mph
